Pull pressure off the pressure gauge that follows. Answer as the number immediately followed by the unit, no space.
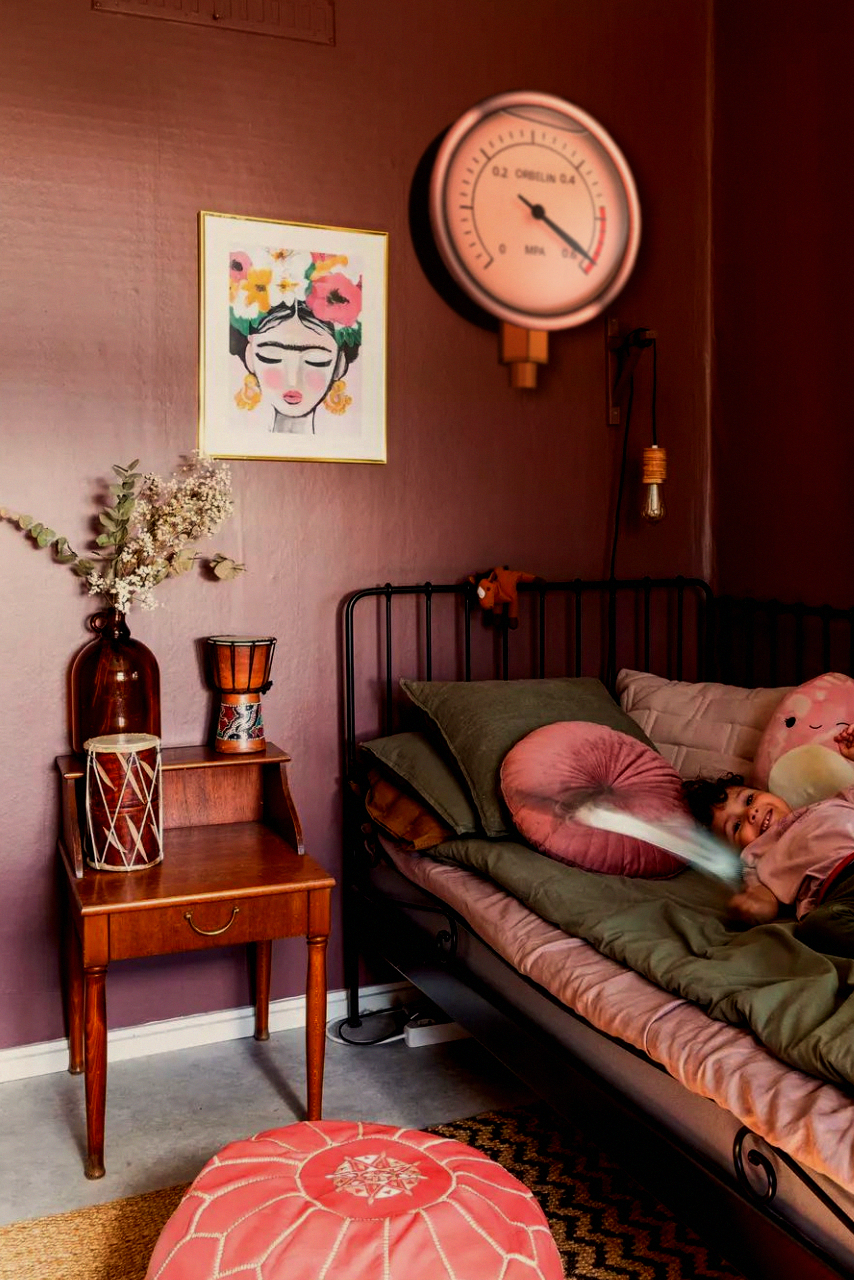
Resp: 0.58MPa
